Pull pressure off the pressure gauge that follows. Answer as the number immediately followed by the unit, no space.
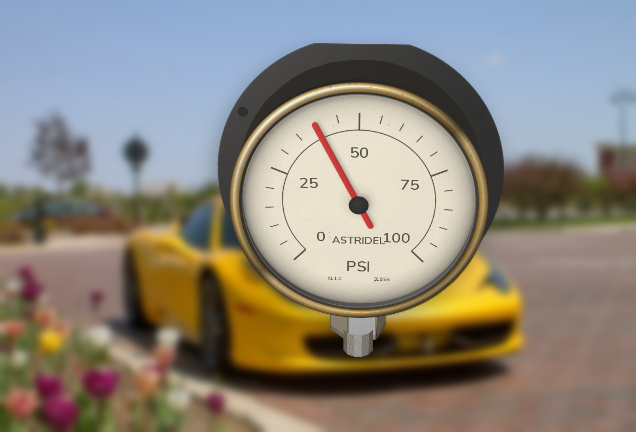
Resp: 40psi
